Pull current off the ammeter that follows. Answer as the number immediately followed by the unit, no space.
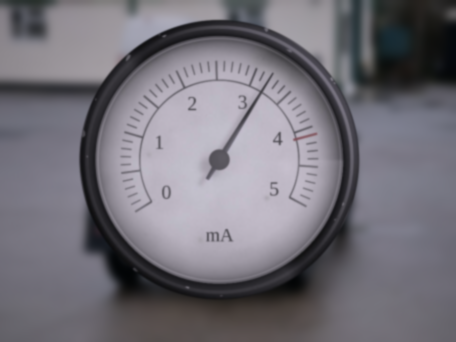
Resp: 3.2mA
